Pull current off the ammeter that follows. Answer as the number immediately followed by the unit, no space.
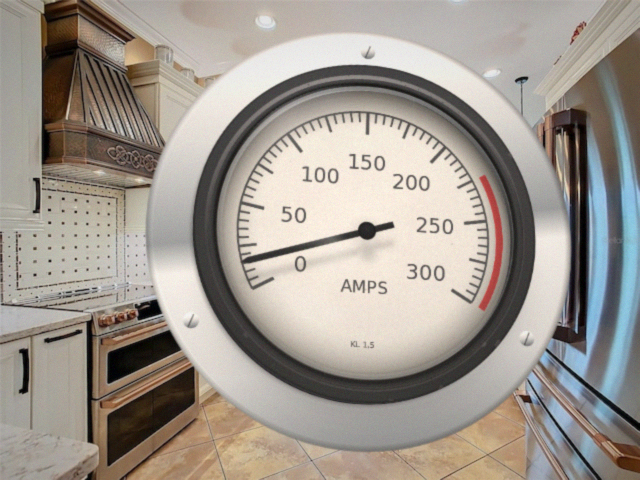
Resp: 15A
